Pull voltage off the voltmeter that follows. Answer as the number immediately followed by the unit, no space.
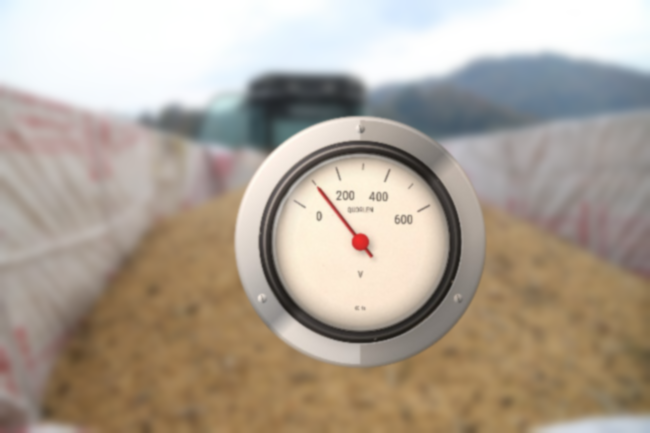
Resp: 100V
